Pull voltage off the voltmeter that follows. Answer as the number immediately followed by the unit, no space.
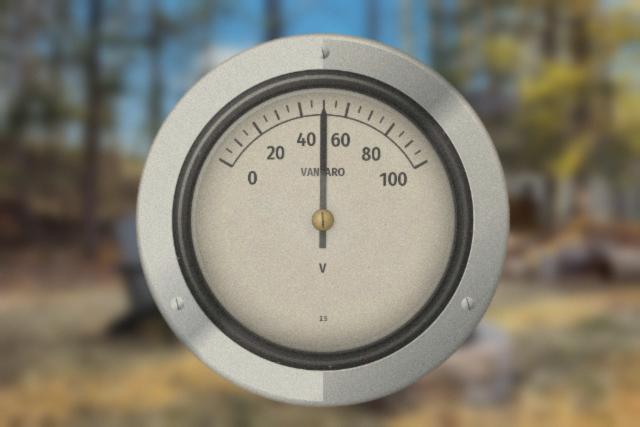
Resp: 50V
